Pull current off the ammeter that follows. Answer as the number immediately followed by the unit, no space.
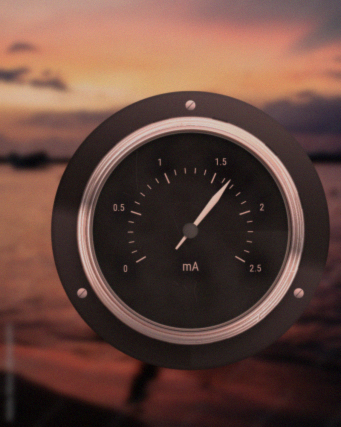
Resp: 1.65mA
